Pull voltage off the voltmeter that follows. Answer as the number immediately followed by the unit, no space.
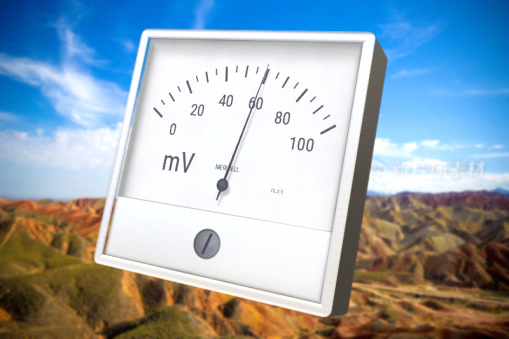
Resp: 60mV
